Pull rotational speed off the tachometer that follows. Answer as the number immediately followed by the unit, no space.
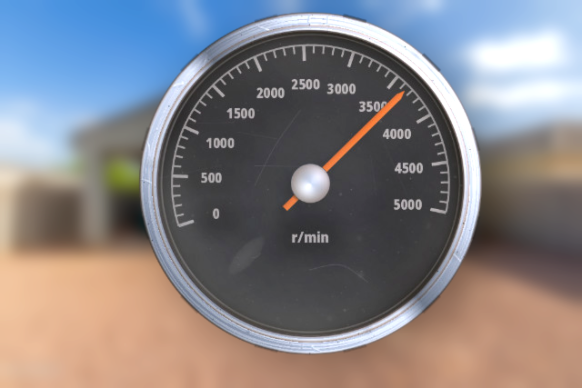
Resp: 3650rpm
